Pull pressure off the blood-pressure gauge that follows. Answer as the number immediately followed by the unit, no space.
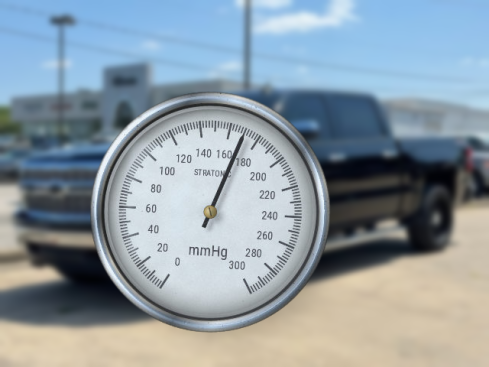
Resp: 170mmHg
